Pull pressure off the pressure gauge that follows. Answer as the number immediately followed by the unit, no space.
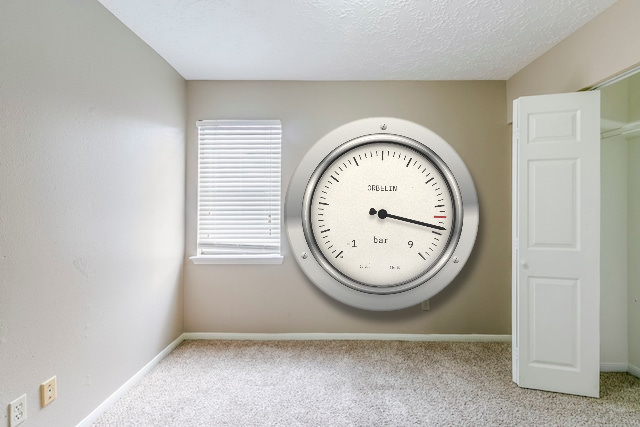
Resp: 7.8bar
